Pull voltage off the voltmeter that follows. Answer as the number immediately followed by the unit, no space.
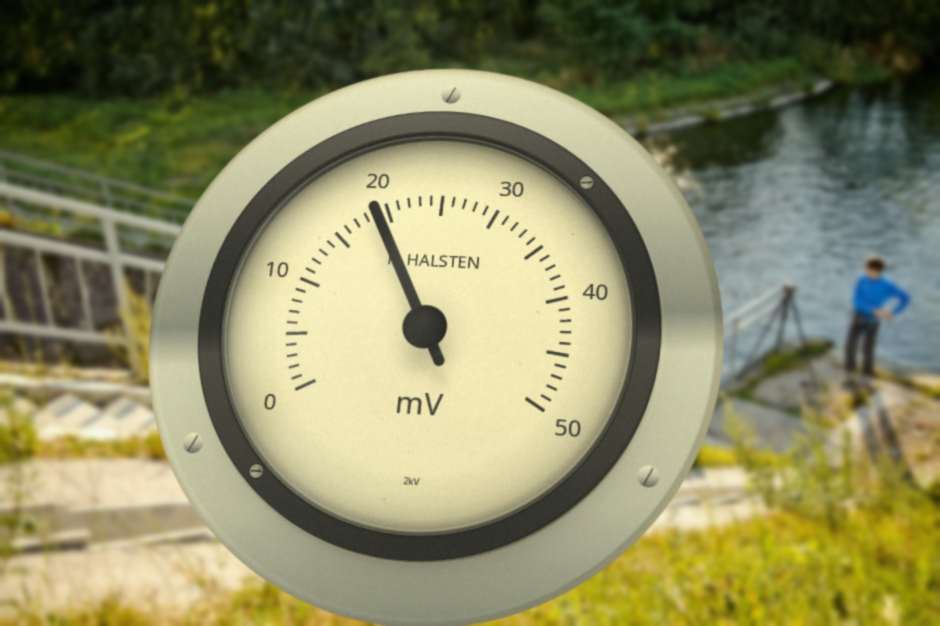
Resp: 19mV
